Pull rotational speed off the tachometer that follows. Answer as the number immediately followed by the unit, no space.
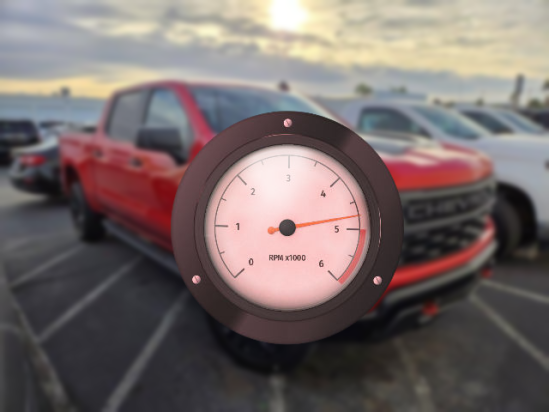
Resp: 4750rpm
